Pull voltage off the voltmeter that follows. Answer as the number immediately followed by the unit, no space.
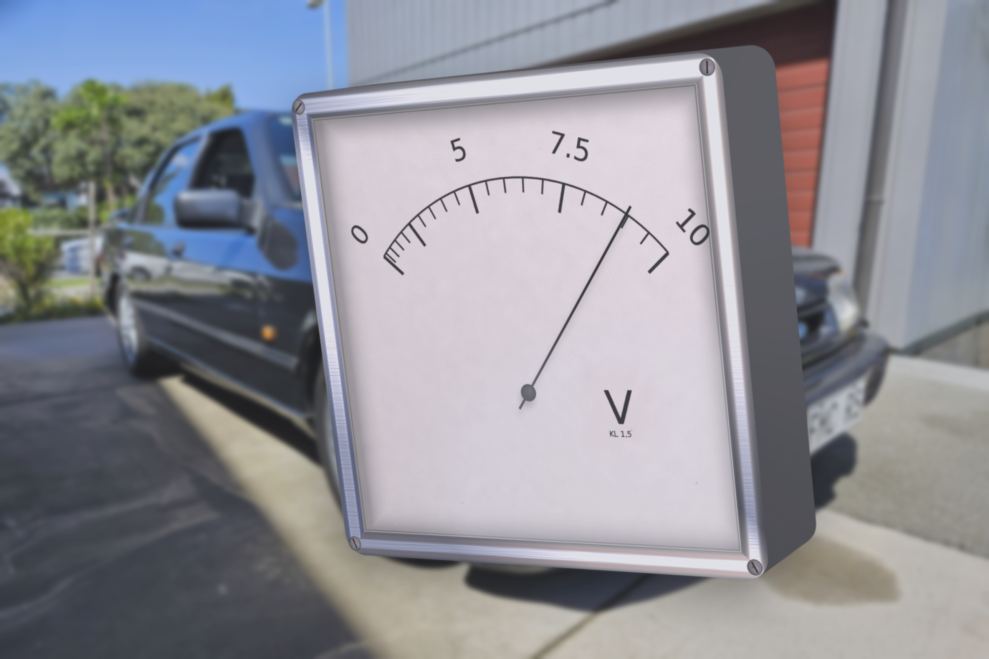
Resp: 9V
